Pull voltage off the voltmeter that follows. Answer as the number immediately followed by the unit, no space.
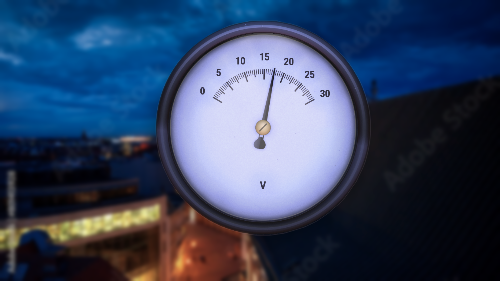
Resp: 17.5V
